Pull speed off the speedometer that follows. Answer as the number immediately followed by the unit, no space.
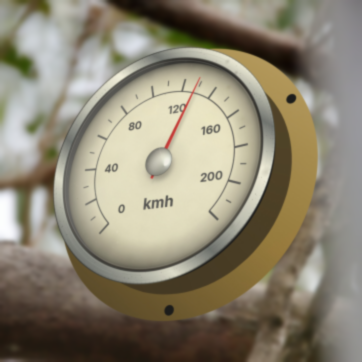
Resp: 130km/h
